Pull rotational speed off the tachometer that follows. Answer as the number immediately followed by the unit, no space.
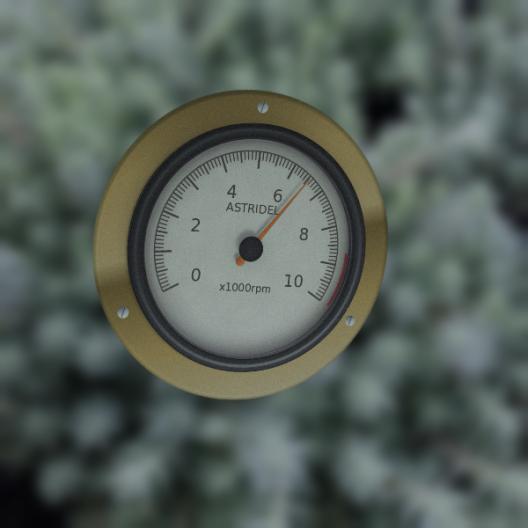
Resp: 6500rpm
